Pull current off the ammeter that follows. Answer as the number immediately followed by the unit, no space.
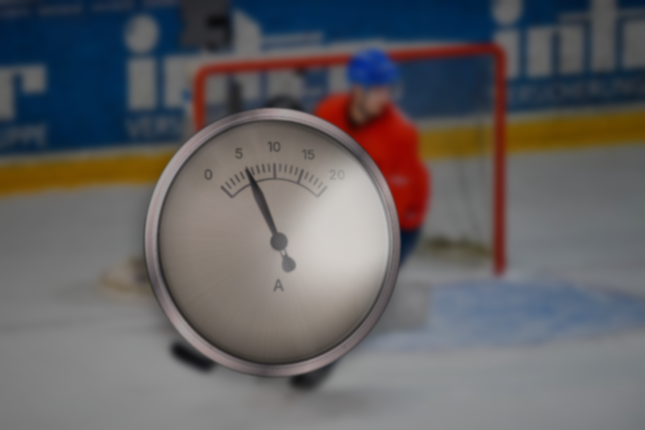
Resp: 5A
